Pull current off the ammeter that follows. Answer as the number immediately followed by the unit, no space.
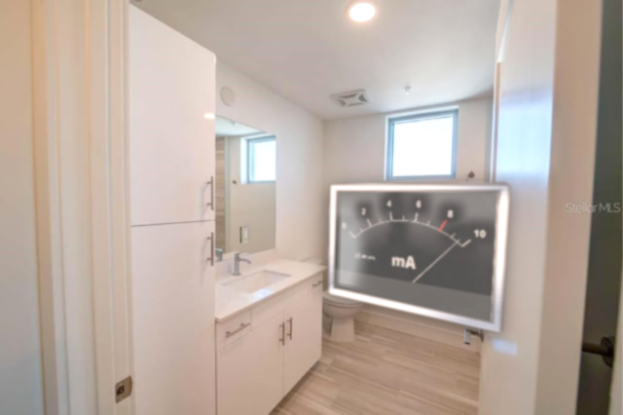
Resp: 9.5mA
